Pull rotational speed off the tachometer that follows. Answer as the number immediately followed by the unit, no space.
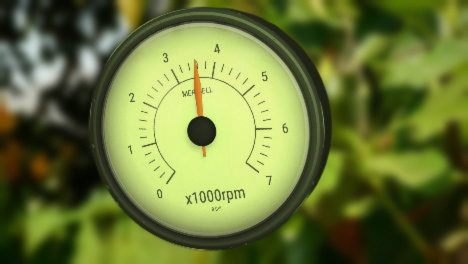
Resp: 3600rpm
